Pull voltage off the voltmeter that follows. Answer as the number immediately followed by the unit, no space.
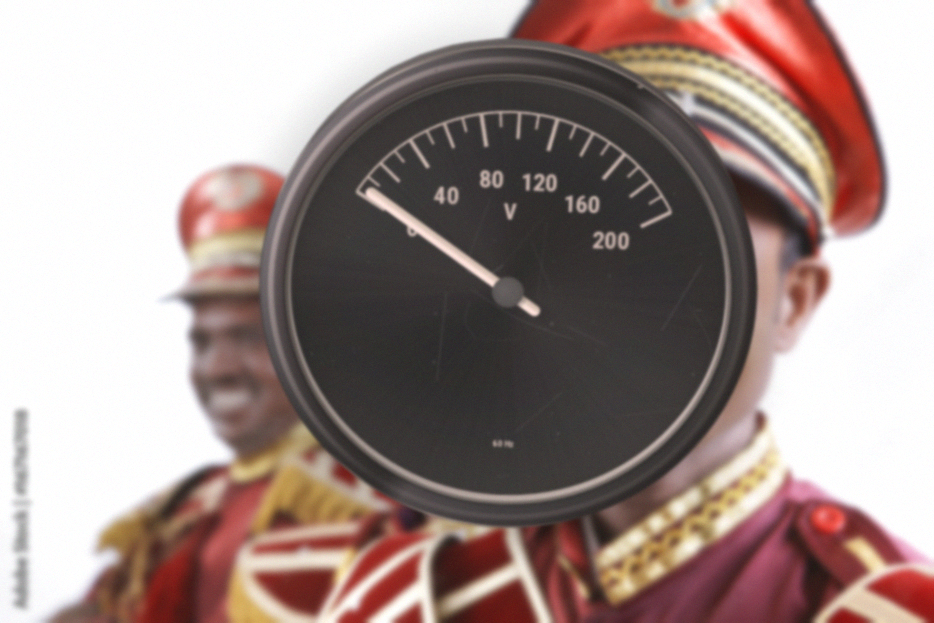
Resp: 5V
